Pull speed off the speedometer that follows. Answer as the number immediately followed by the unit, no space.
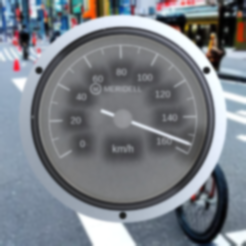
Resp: 155km/h
